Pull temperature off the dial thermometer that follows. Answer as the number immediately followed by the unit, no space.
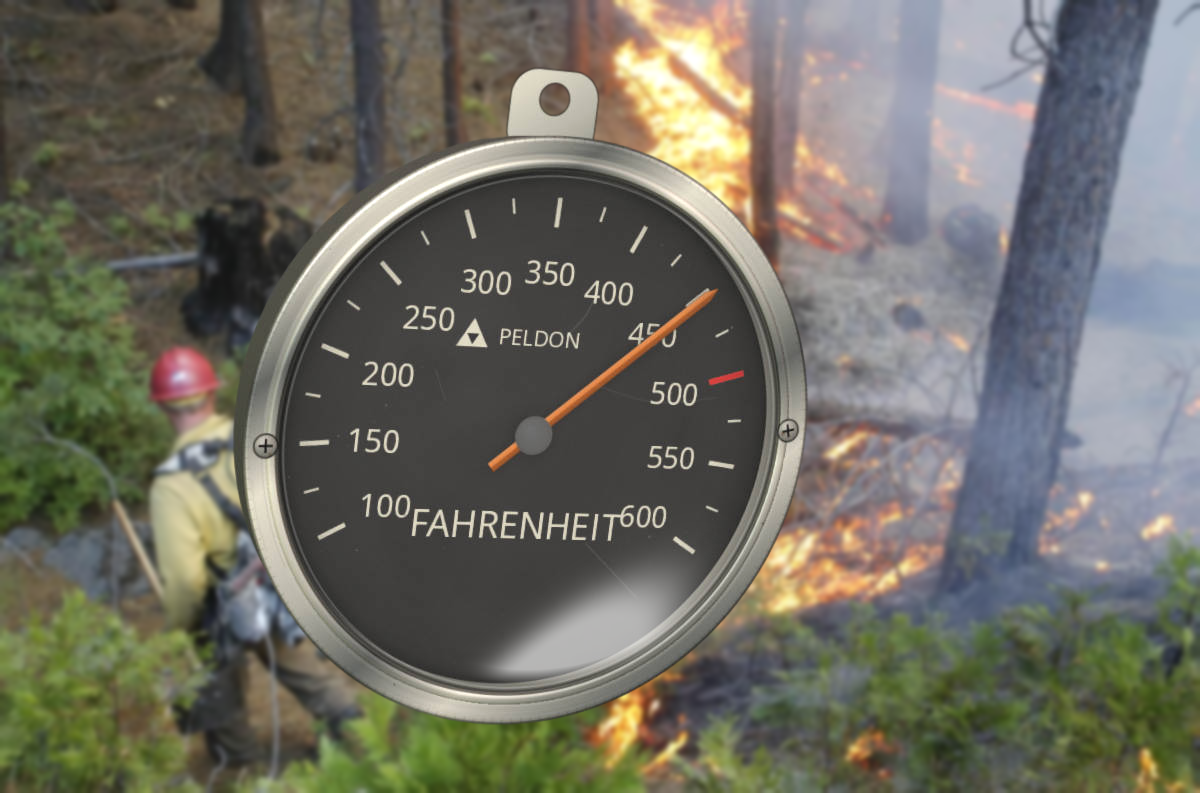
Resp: 450°F
